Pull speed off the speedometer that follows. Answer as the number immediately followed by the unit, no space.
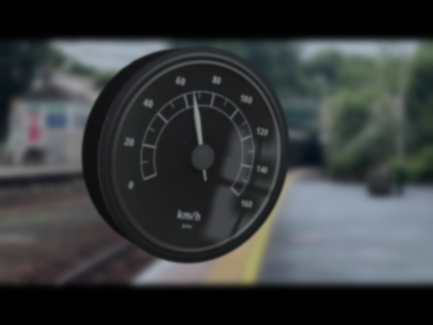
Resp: 65km/h
